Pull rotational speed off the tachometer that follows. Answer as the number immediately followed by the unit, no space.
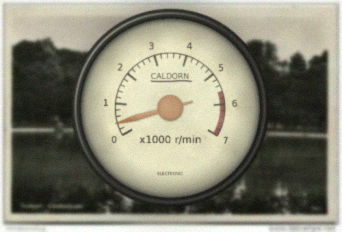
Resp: 400rpm
